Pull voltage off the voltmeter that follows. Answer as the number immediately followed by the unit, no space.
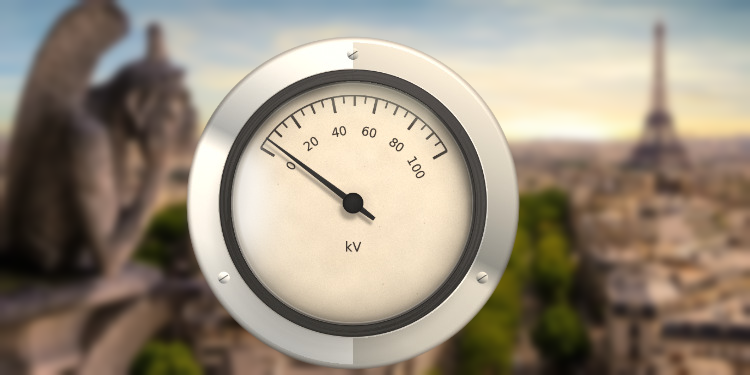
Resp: 5kV
